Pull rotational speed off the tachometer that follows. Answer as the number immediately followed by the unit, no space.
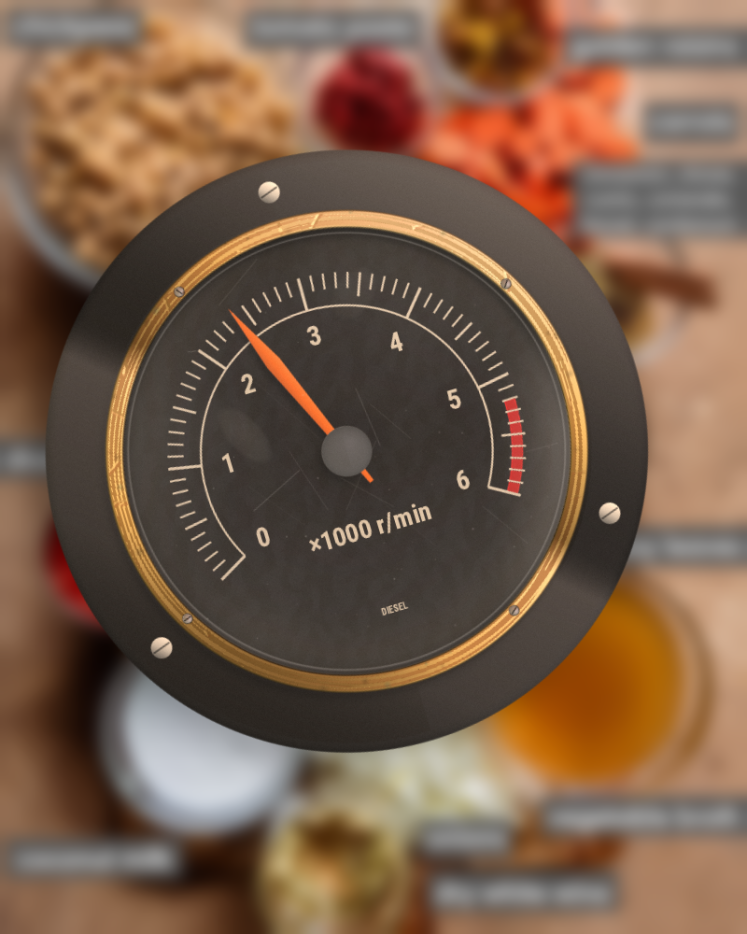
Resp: 2400rpm
